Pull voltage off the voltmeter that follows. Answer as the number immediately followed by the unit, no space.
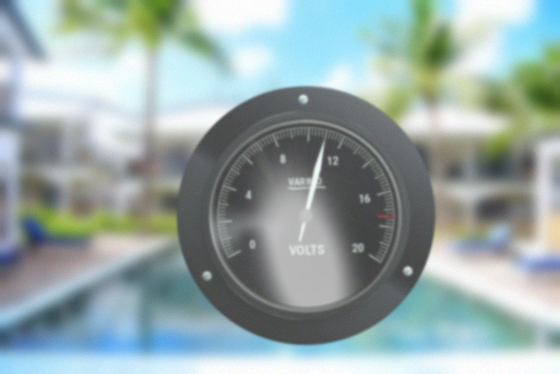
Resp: 11V
